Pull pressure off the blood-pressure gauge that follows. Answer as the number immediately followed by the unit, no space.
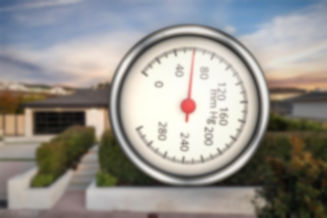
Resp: 60mmHg
